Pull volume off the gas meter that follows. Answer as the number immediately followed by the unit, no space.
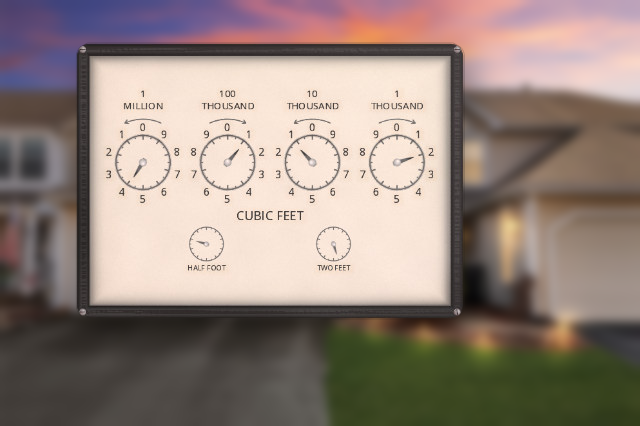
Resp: 411200ft³
